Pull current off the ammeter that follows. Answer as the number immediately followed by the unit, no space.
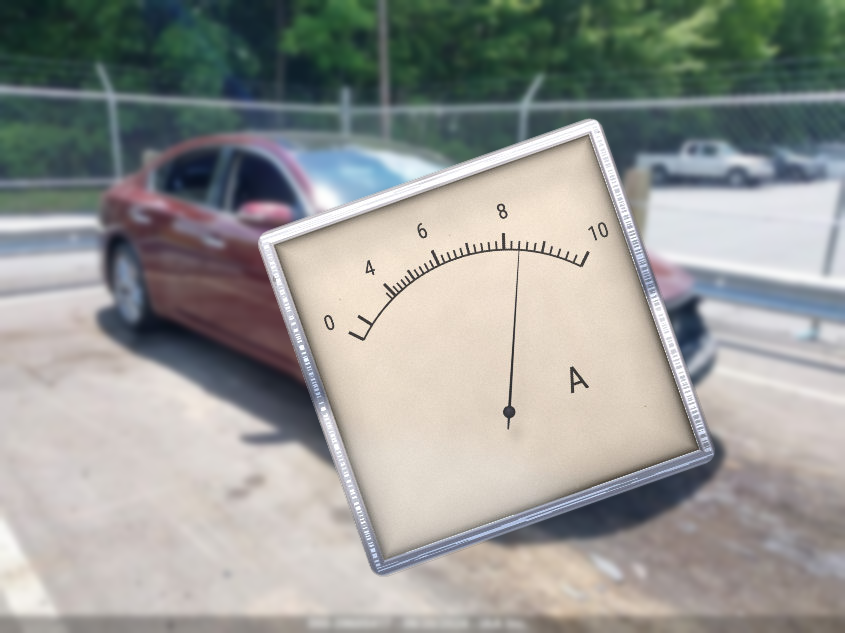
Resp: 8.4A
